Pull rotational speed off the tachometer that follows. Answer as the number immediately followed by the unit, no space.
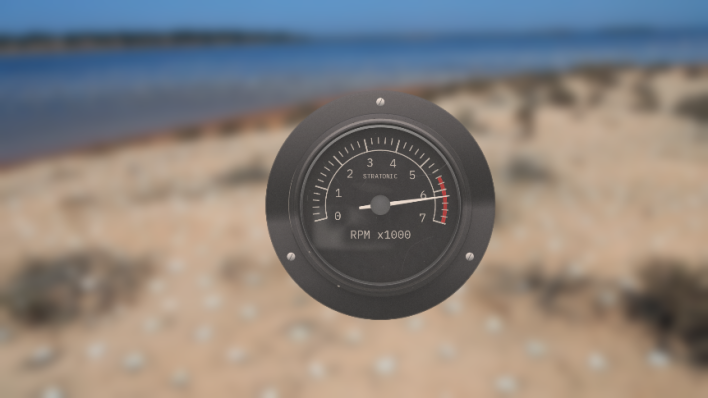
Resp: 6200rpm
